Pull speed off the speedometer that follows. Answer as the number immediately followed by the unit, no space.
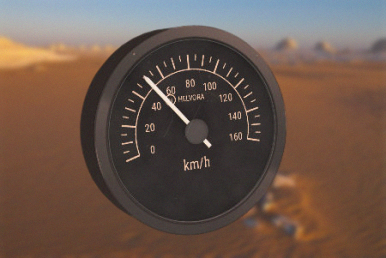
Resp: 50km/h
